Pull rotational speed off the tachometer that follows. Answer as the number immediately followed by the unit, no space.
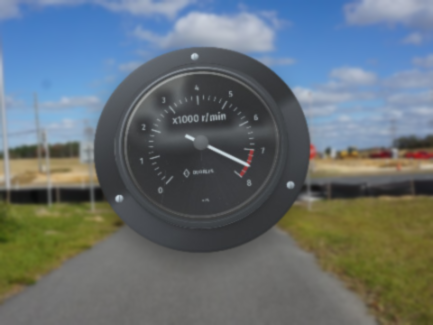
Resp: 7600rpm
